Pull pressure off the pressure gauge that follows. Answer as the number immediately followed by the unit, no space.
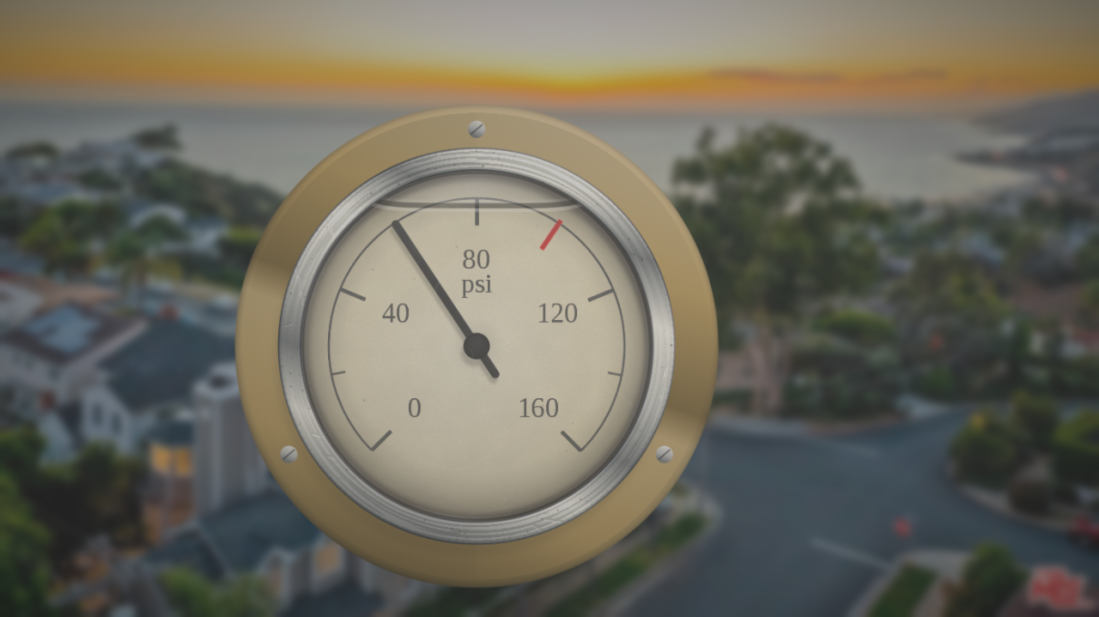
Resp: 60psi
